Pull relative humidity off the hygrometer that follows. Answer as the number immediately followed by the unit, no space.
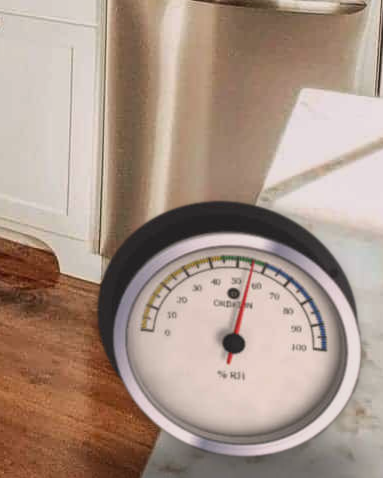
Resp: 55%
